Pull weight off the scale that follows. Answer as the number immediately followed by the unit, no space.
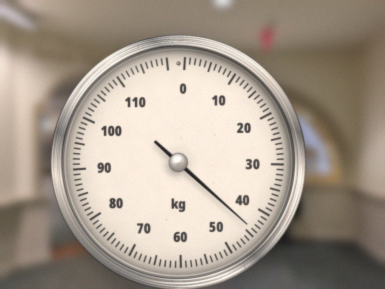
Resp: 44kg
